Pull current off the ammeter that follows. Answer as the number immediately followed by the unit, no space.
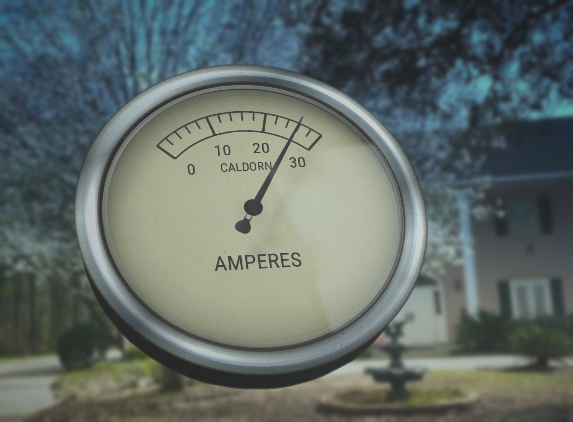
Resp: 26A
